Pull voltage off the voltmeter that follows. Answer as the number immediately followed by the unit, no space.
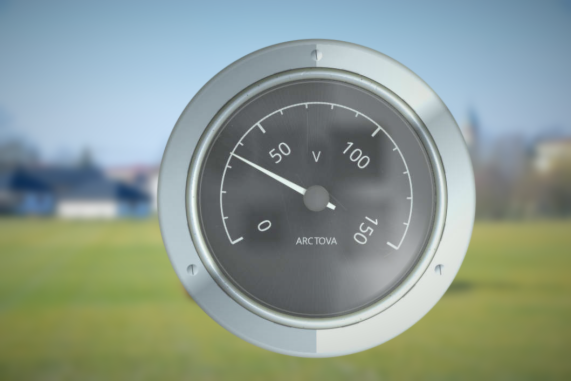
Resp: 35V
